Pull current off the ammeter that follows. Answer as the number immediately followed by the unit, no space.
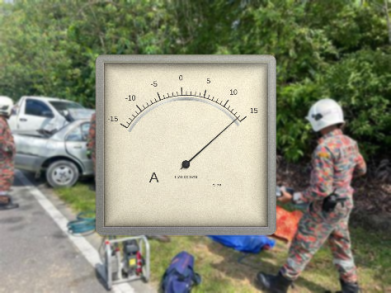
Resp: 14A
